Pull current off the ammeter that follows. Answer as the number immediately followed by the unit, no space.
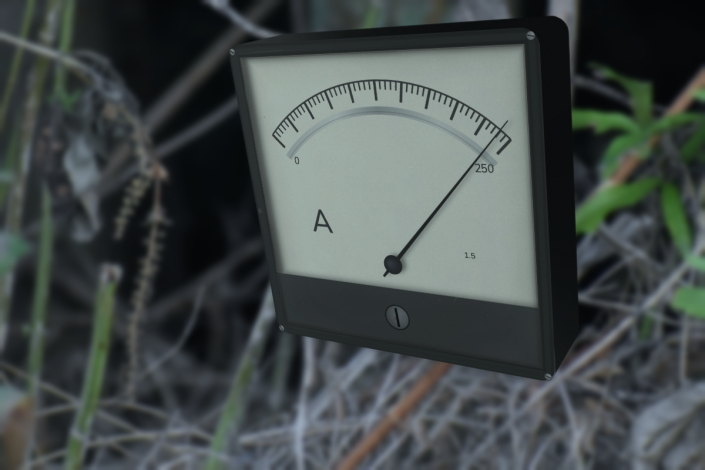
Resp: 240A
